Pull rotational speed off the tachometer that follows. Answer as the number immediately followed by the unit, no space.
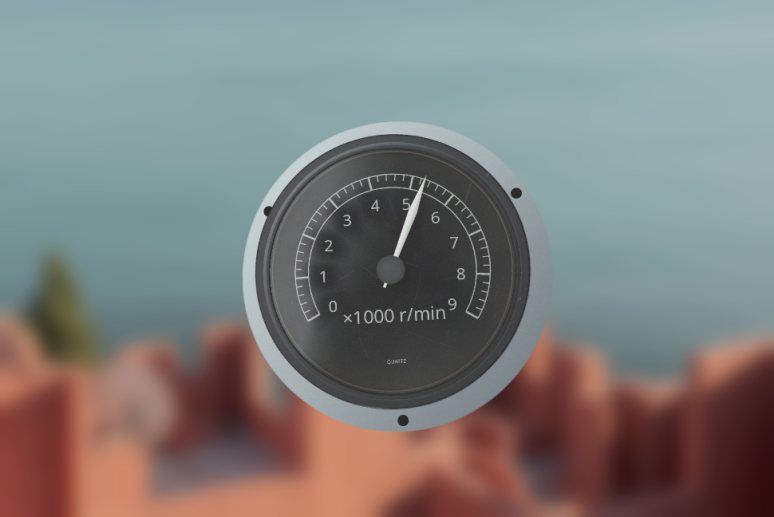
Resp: 5300rpm
